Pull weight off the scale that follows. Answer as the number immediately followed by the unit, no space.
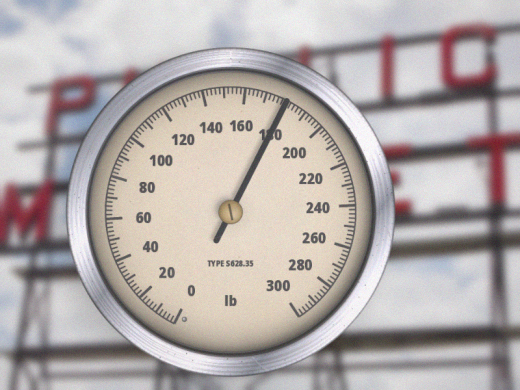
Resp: 180lb
